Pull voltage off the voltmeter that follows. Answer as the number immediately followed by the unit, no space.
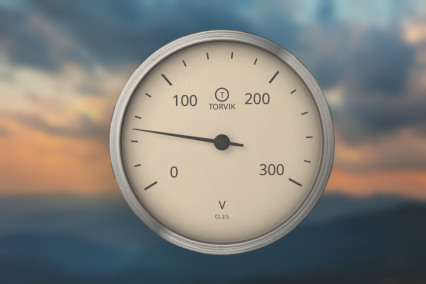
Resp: 50V
